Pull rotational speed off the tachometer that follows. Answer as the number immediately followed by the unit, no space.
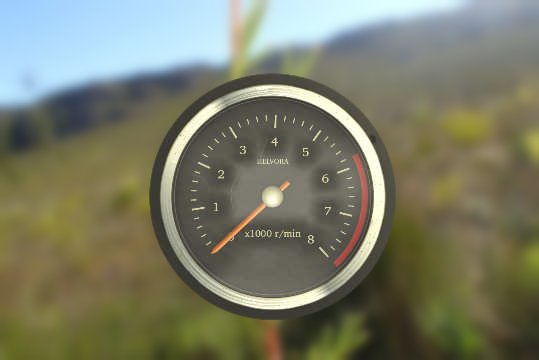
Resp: 0rpm
